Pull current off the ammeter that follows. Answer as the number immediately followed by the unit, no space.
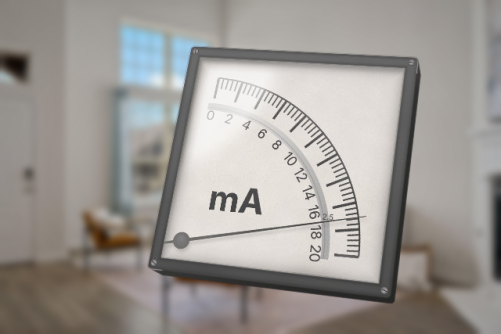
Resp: 17.2mA
